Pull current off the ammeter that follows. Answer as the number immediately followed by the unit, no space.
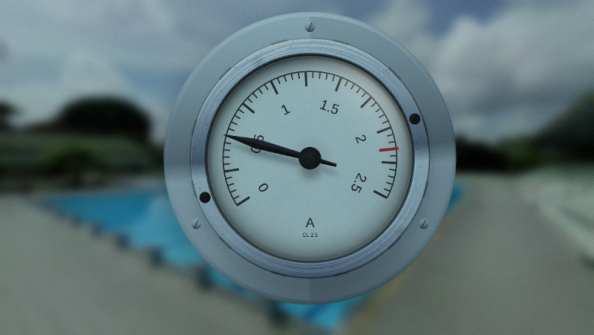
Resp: 0.5A
